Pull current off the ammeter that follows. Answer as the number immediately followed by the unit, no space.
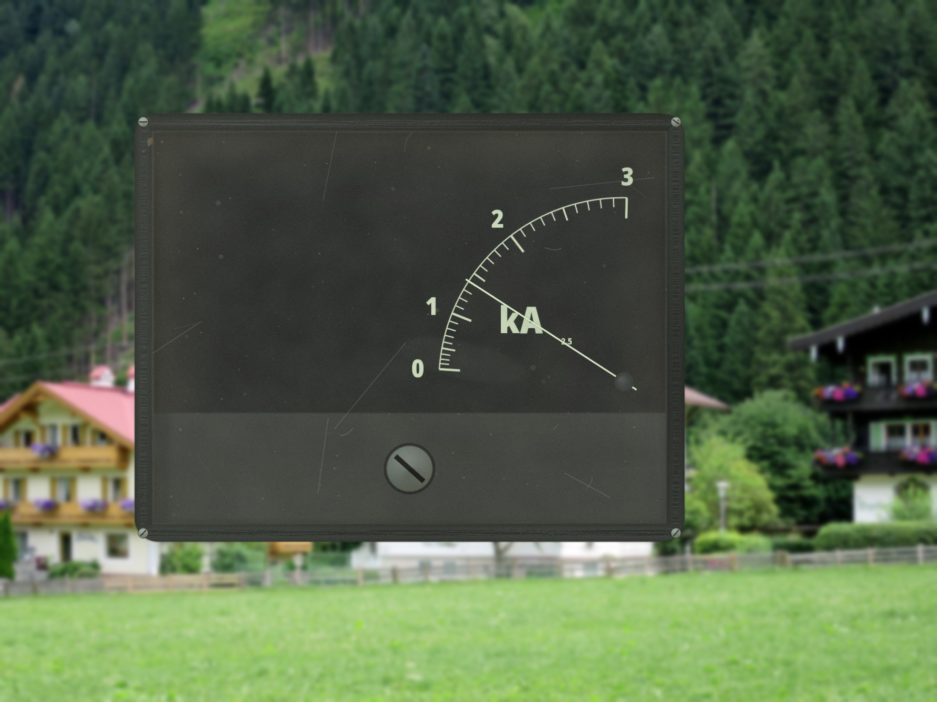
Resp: 1.4kA
